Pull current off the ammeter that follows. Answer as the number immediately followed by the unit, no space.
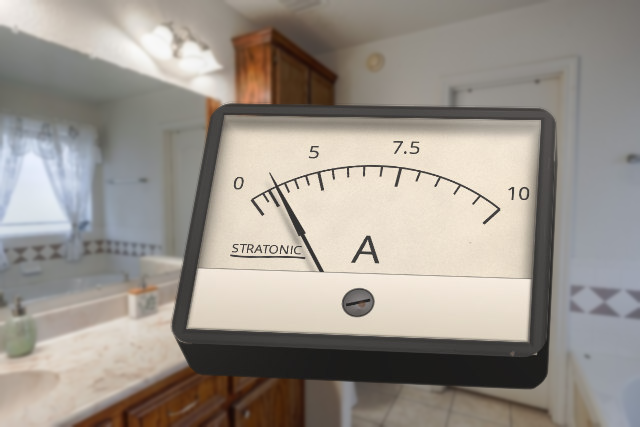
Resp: 3A
